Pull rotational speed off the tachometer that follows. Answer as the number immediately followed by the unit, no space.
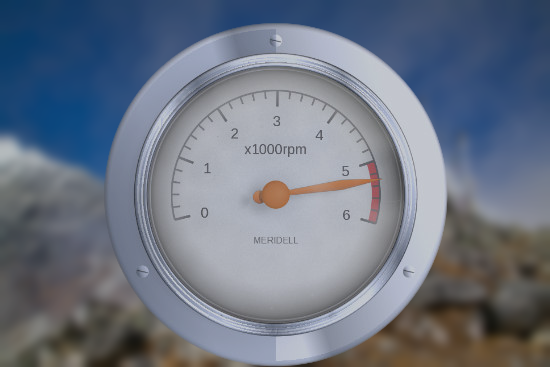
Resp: 5300rpm
